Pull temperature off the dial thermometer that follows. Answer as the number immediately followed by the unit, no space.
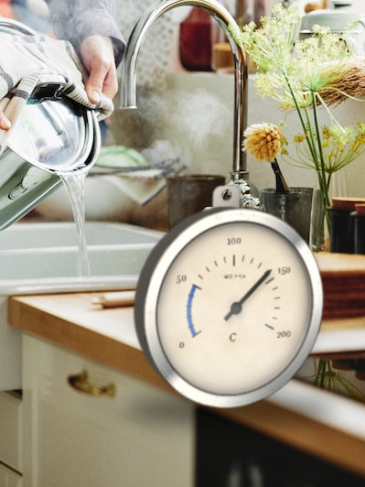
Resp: 140°C
